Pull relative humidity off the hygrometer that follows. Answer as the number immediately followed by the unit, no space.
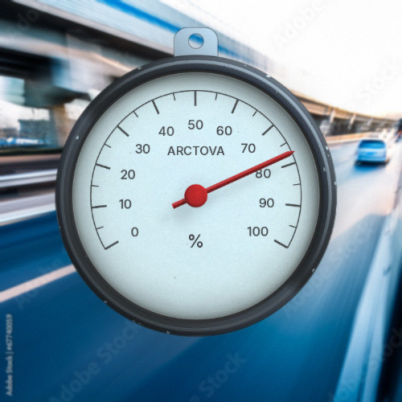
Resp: 77.5%
